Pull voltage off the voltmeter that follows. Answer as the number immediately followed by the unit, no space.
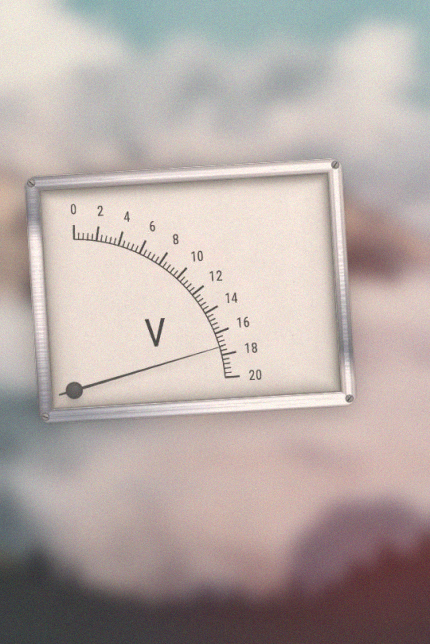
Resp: 17.2V
